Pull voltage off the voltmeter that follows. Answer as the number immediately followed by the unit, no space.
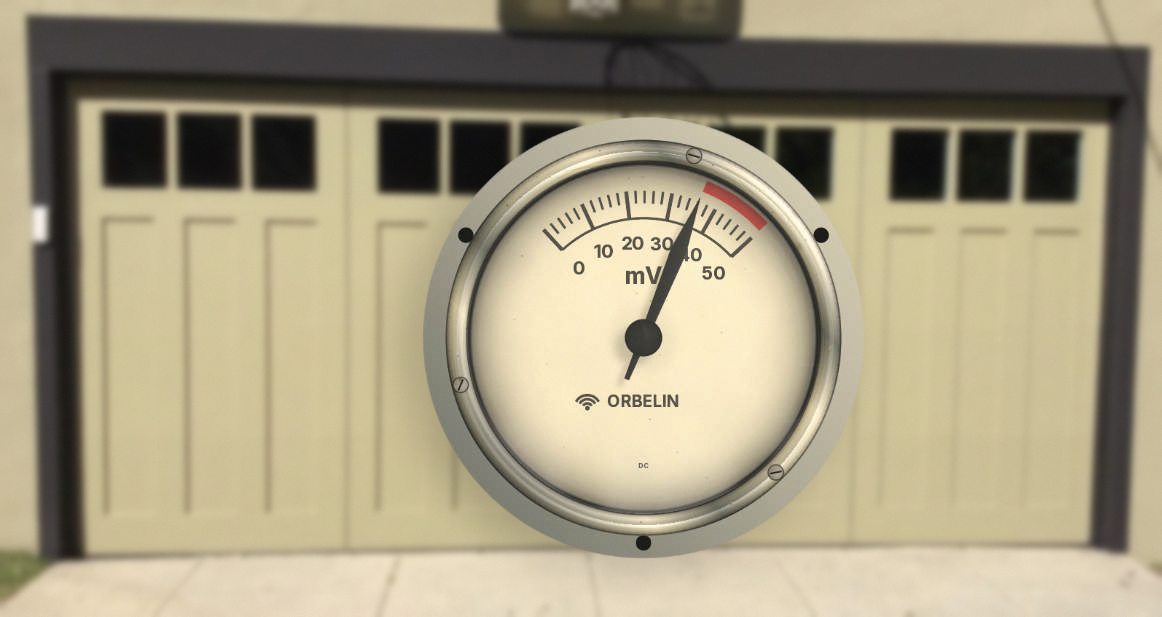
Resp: 36mV
